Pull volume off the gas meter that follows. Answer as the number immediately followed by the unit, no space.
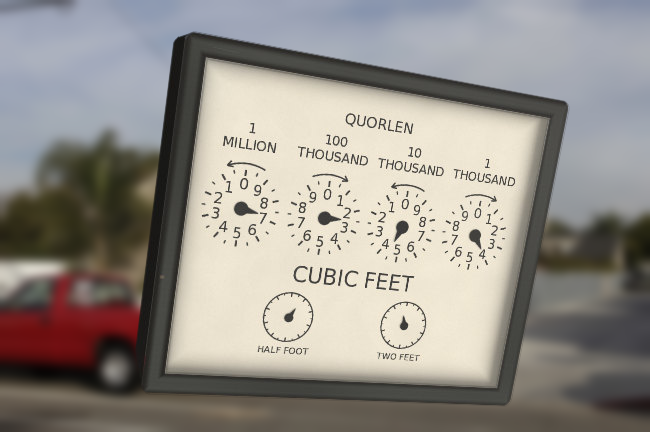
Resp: 724400ft³
